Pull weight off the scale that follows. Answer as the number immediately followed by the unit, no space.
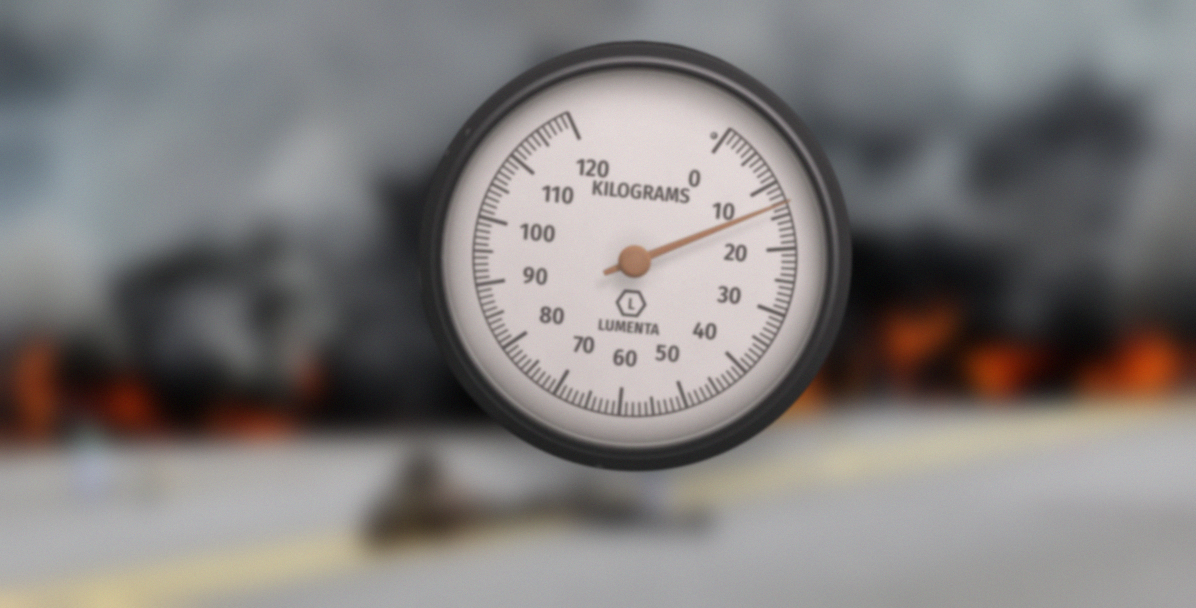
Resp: 13kg
